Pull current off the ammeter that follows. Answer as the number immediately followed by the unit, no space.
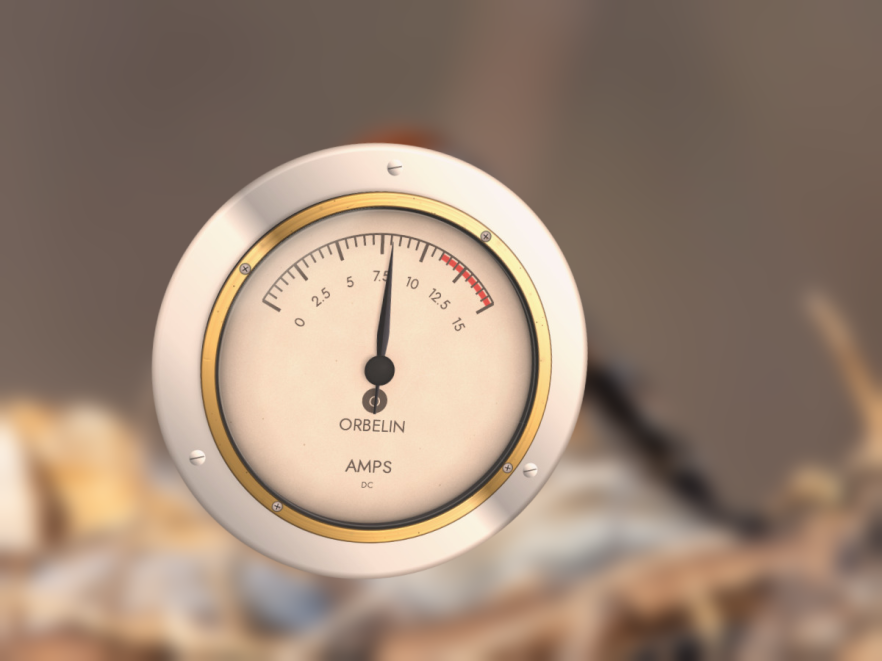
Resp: 8A
